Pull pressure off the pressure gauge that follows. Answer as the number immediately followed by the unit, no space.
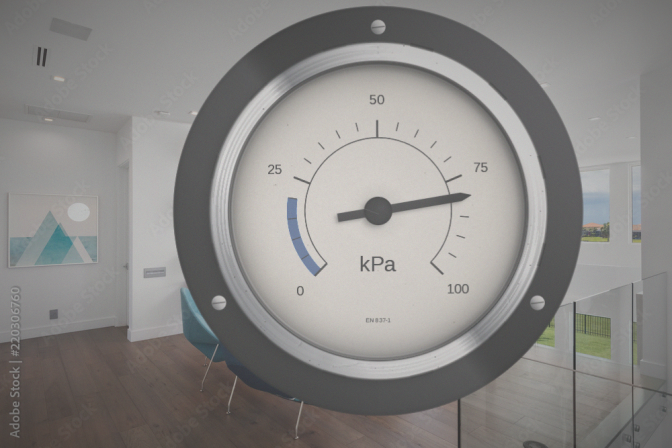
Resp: 80kPa
